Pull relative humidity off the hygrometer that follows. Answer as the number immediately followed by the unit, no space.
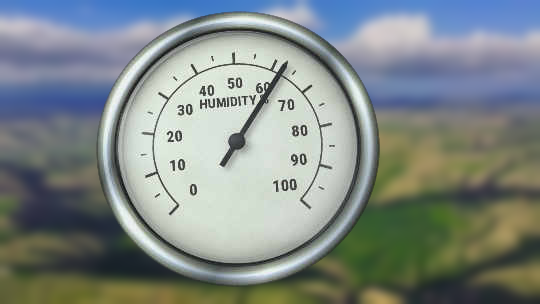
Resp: 62.5%
